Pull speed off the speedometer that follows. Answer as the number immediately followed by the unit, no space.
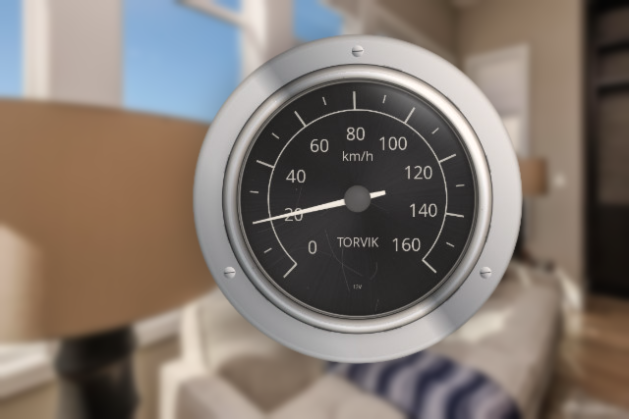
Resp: 20km/h
